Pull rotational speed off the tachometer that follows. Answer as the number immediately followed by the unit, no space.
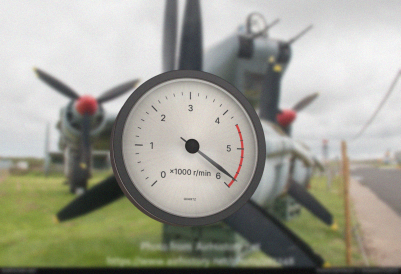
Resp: 5800rpm
